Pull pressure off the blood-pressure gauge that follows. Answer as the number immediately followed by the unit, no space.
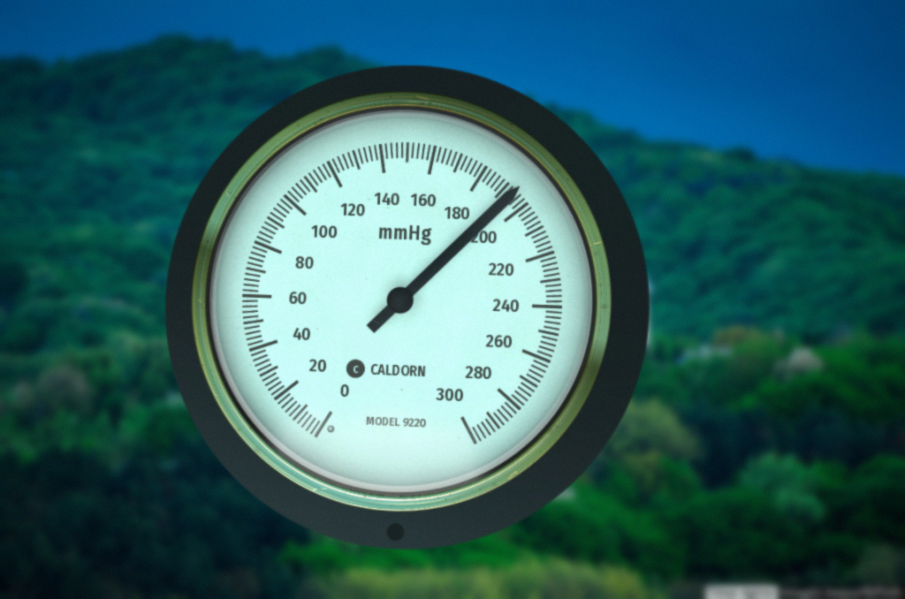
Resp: 194mmHg
